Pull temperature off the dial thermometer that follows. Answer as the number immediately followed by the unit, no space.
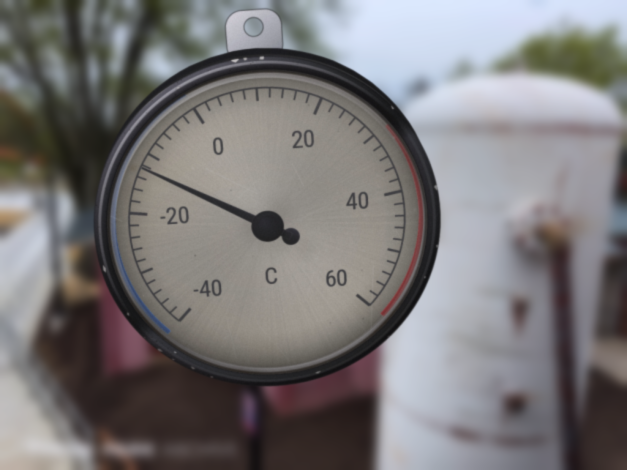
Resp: -12°C
